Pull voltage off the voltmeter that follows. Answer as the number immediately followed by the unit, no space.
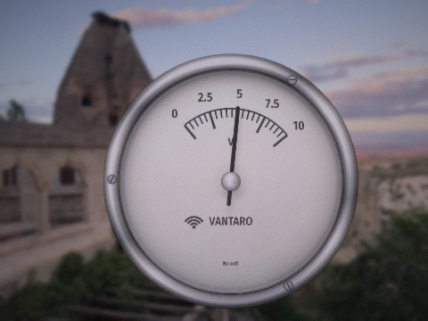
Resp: 5V
